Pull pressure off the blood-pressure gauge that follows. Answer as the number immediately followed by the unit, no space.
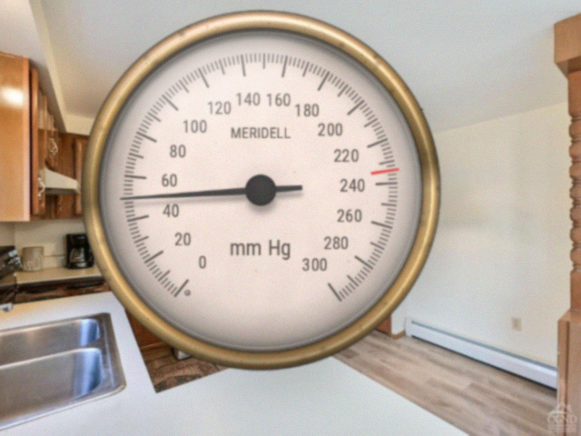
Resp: 50mmHg
